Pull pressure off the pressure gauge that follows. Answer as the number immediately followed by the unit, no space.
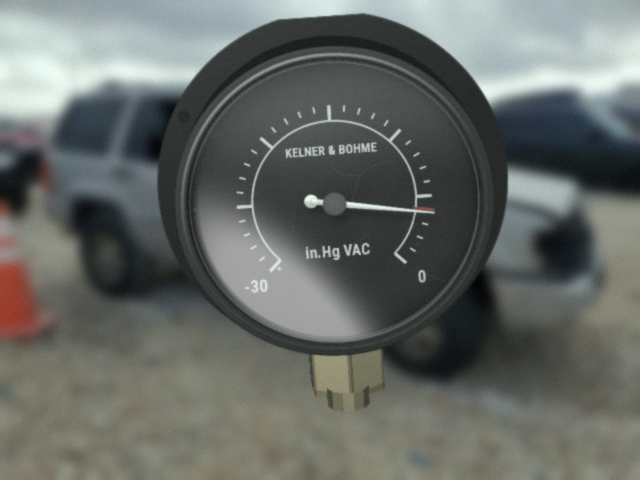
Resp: -4inHg
